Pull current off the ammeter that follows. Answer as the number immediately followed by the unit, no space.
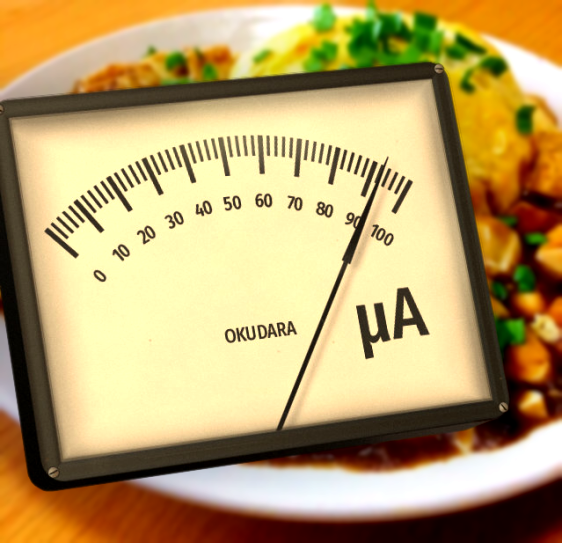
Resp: 92µA
